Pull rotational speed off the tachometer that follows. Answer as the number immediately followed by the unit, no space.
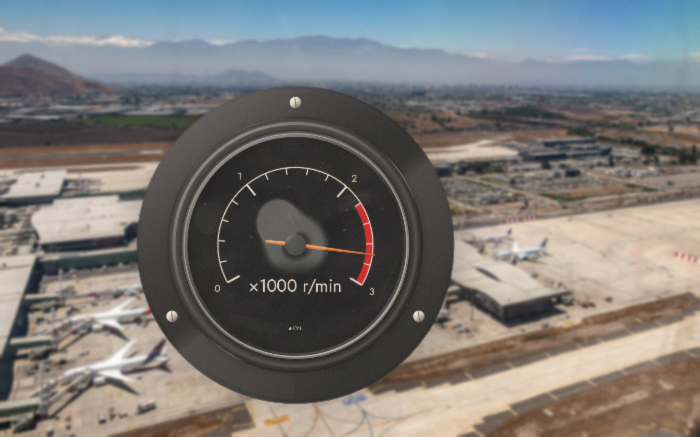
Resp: 2700rpm
